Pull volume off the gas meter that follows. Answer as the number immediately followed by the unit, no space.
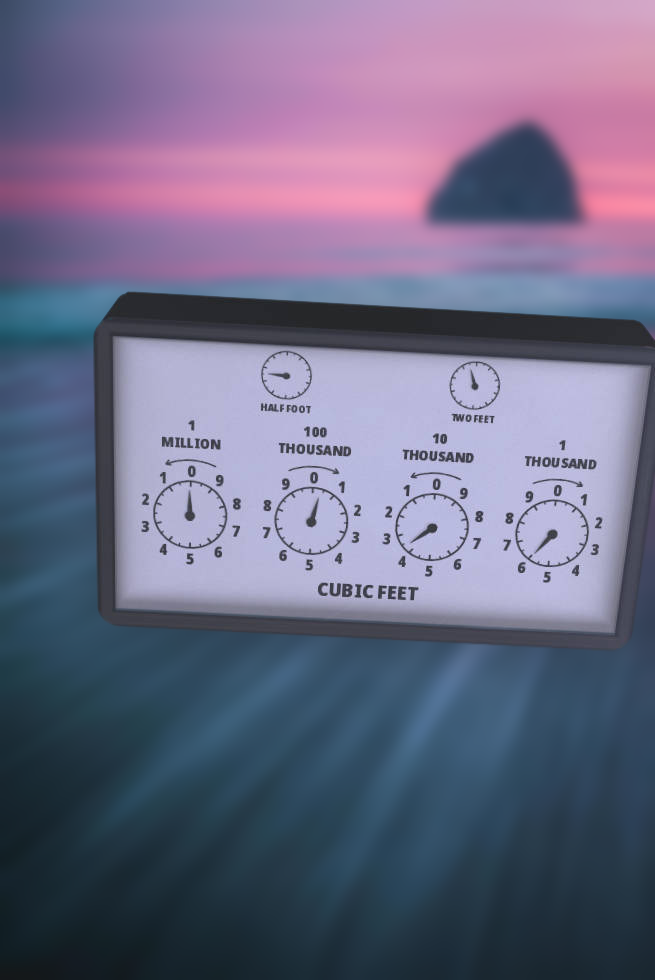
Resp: 3600ft³
